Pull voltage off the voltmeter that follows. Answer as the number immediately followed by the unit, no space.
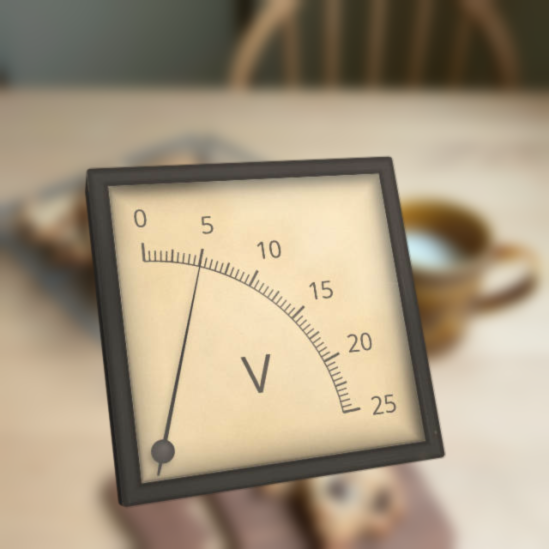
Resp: 5V
